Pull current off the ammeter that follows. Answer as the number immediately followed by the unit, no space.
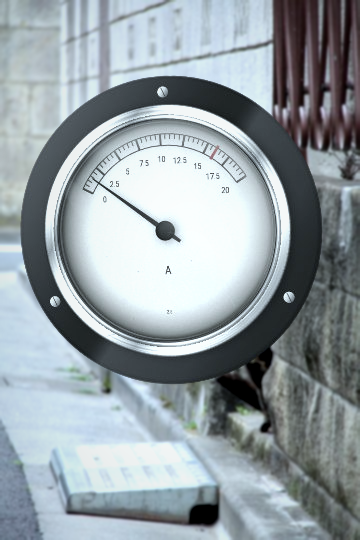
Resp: 1.5A
